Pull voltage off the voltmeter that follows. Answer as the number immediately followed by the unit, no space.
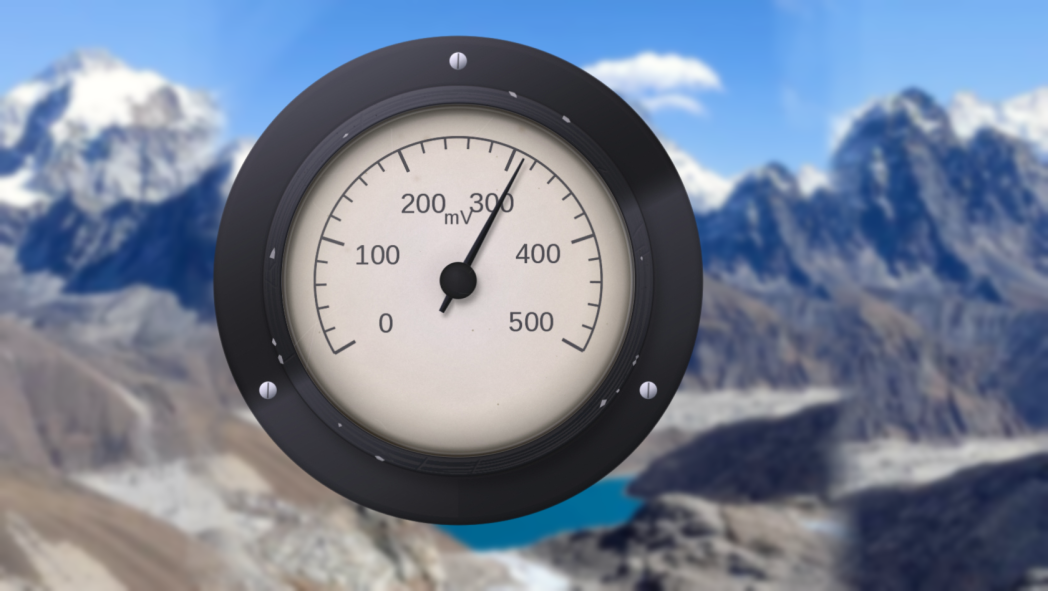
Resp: 310mV
